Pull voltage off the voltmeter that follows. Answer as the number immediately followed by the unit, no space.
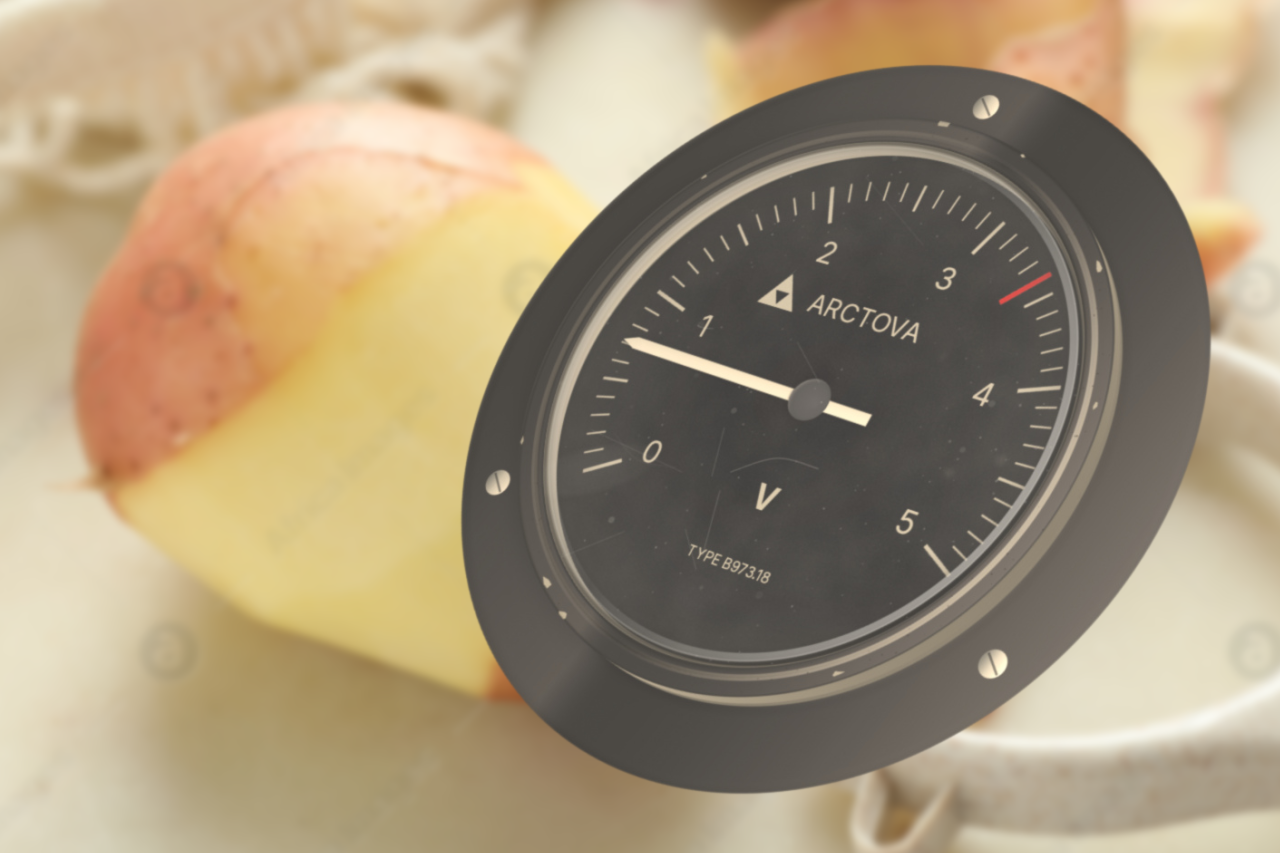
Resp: 0.7V
